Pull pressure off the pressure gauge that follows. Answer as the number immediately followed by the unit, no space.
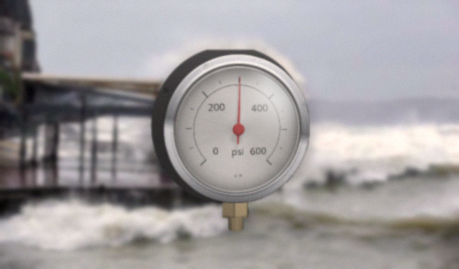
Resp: 300psi
